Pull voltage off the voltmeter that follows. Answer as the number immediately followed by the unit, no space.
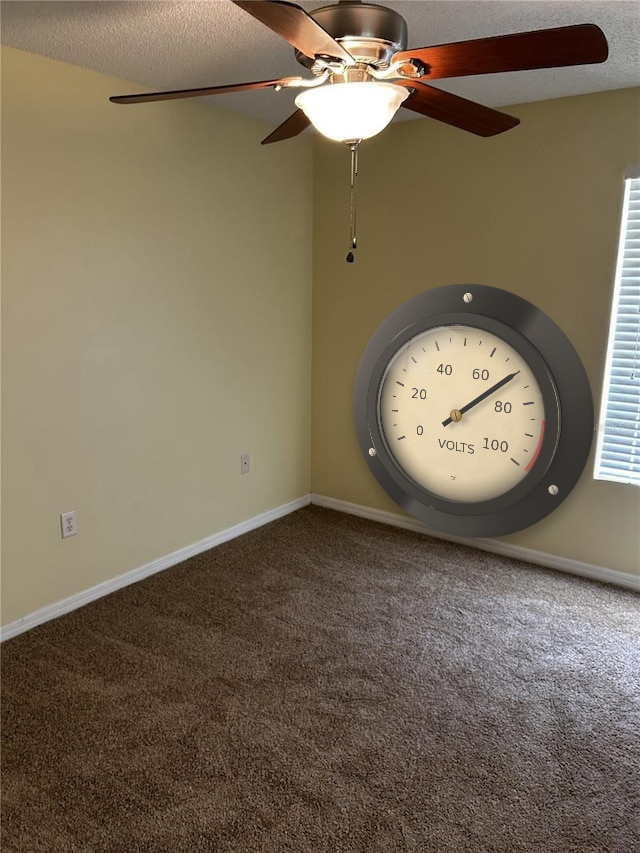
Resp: 70V
